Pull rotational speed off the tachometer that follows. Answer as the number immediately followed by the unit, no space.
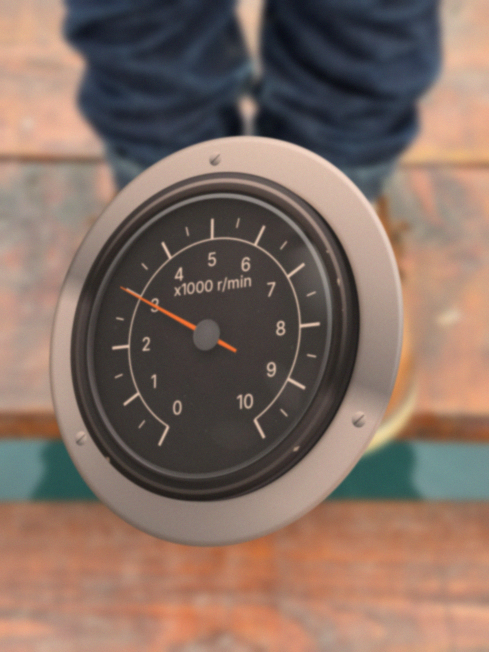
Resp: 3000rpm
